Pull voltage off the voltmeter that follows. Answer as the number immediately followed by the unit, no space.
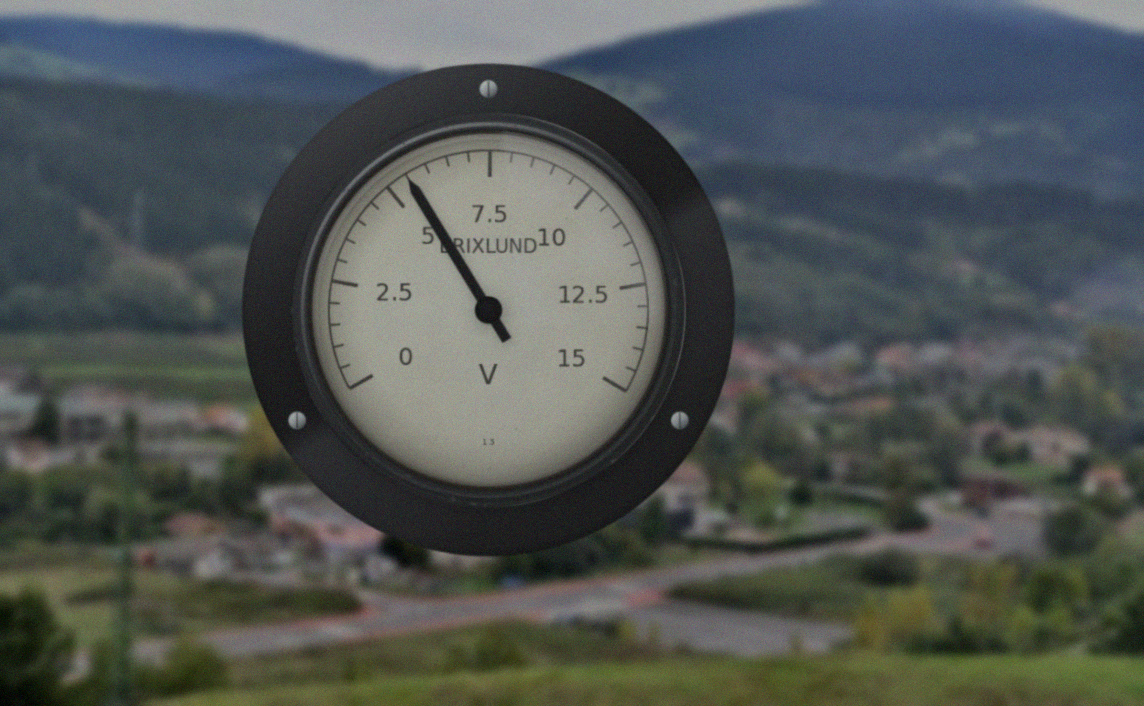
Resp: 5.5V
